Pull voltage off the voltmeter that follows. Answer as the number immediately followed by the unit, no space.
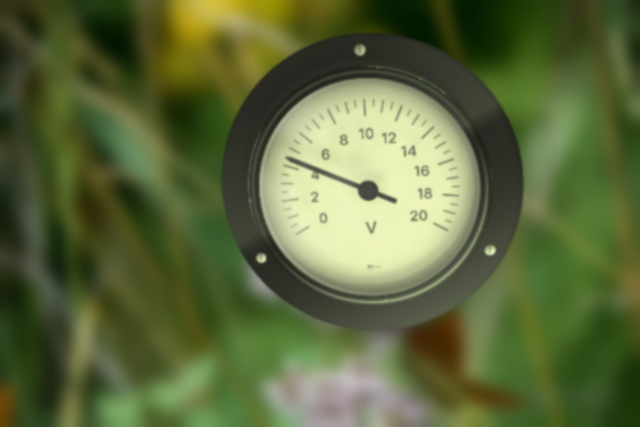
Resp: 4.5V
